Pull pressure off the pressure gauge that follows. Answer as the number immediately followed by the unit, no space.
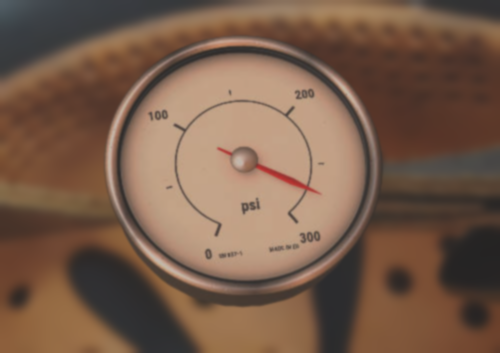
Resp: 275psi
